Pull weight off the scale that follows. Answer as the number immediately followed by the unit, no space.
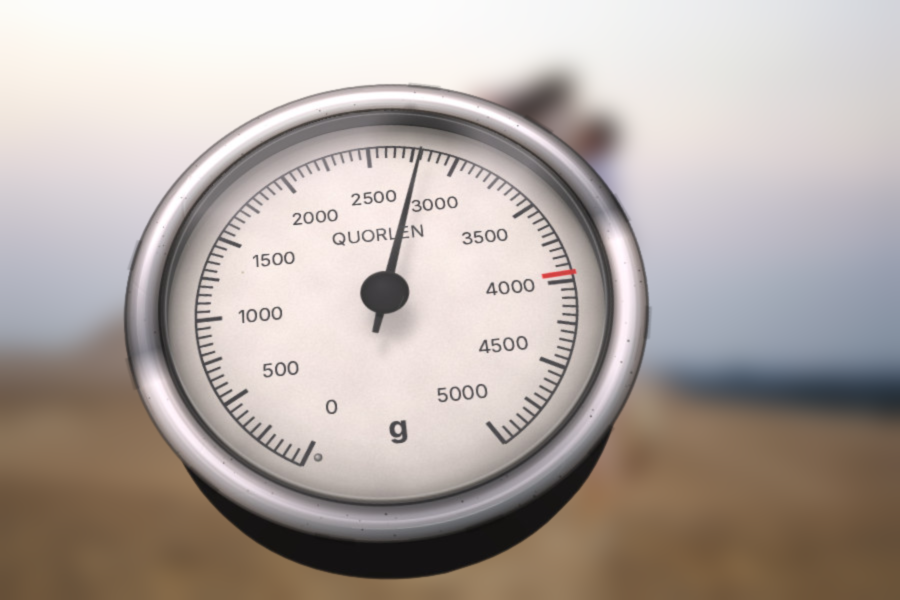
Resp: 2800g
